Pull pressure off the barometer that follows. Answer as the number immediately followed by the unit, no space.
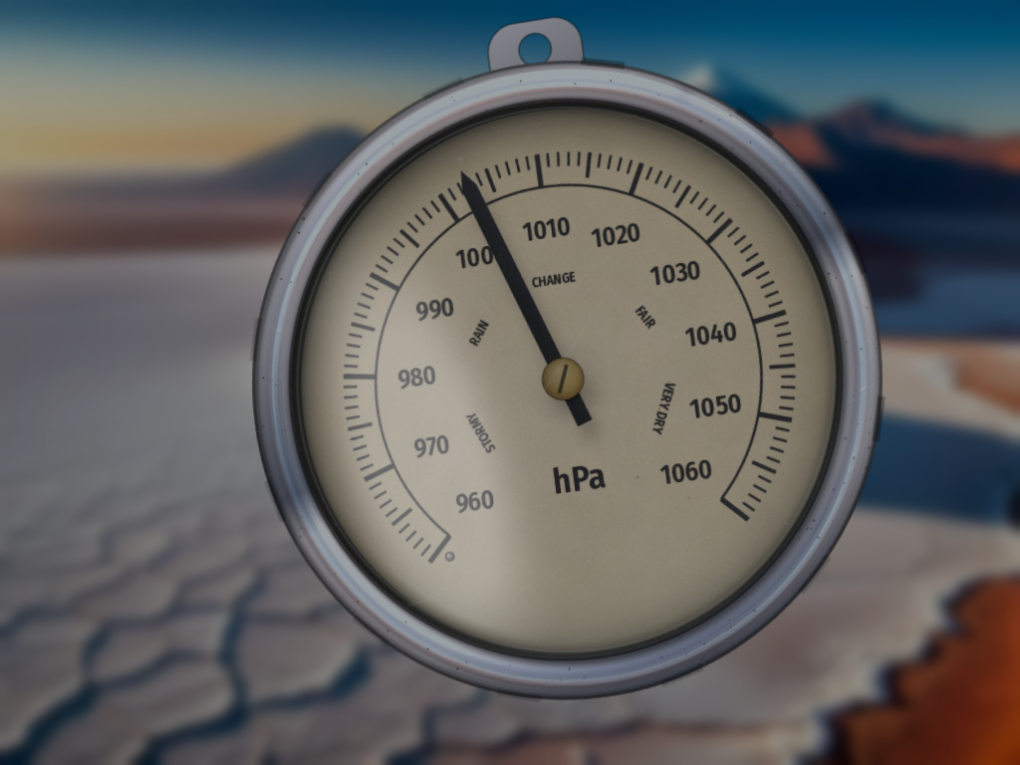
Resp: 1003hPa
